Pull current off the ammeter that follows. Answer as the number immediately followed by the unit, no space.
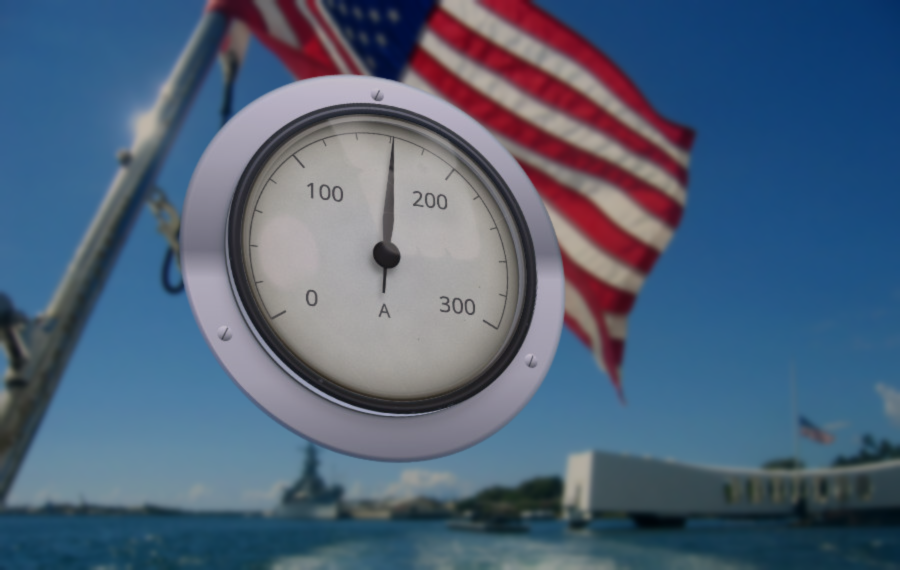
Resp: 160A
